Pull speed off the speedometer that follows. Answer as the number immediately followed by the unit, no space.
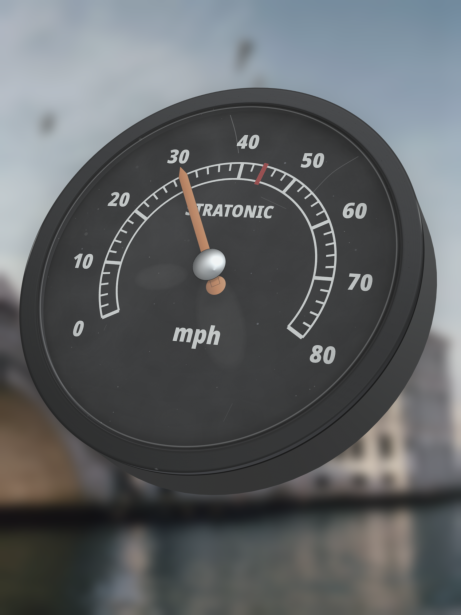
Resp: 30mph
